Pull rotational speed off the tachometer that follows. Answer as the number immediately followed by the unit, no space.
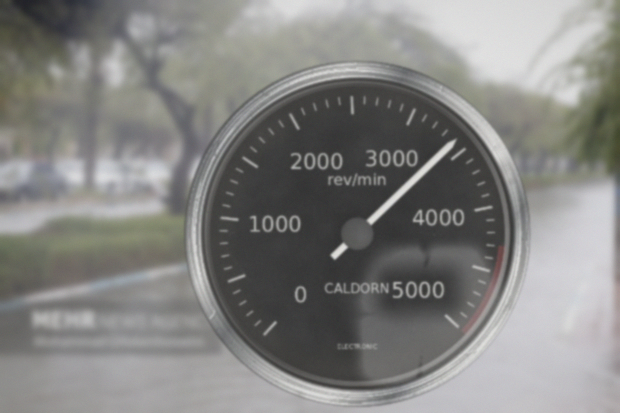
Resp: 3400rpm
